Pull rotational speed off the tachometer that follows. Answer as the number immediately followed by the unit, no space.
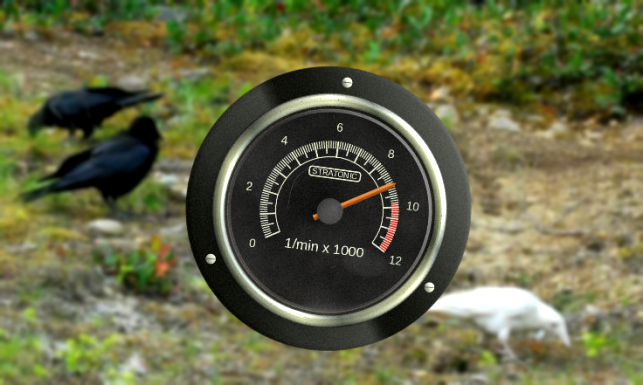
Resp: 9000rpm
